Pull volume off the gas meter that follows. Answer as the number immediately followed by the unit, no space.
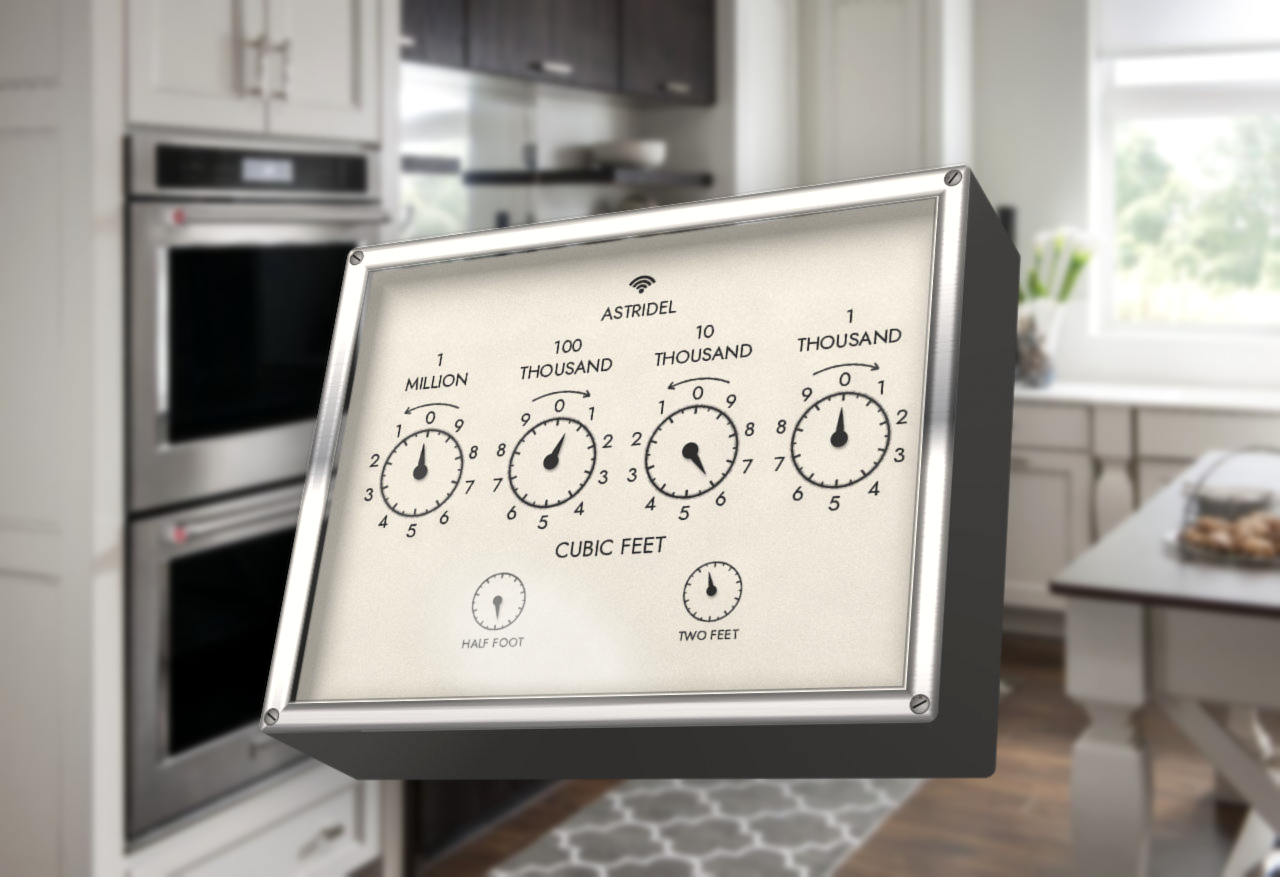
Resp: 6000ft³
